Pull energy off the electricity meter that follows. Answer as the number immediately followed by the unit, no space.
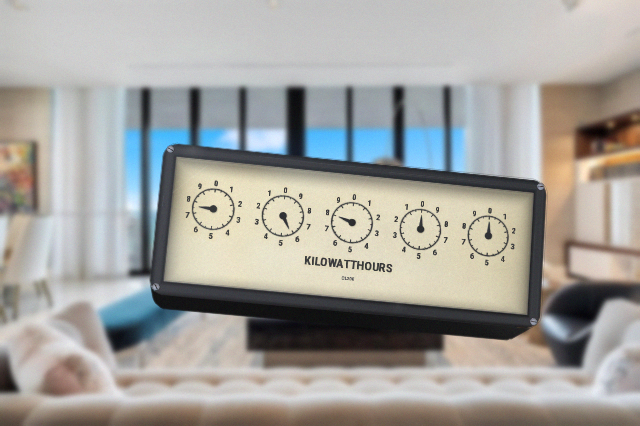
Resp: 75800kWh
